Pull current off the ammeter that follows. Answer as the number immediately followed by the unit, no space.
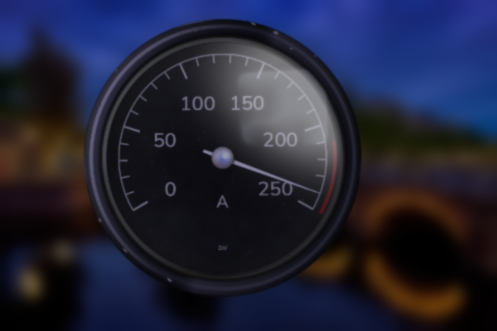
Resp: 240A
